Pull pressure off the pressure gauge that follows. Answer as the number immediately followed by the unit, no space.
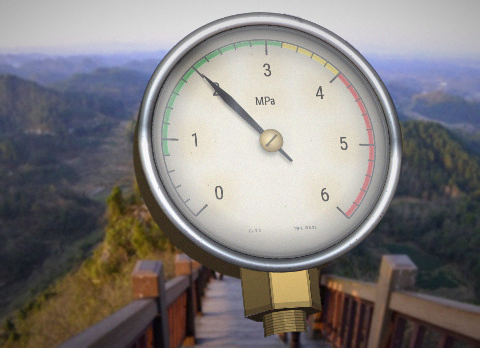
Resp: 2MPa
